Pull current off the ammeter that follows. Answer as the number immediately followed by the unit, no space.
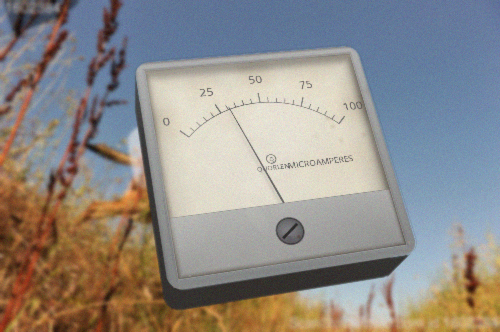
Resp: 30µA
